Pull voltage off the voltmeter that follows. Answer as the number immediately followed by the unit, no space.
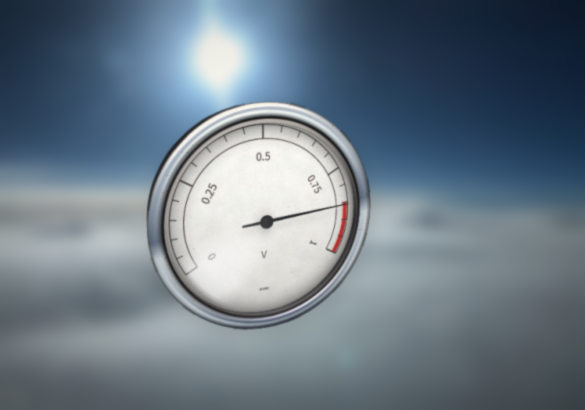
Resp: 0.85V
